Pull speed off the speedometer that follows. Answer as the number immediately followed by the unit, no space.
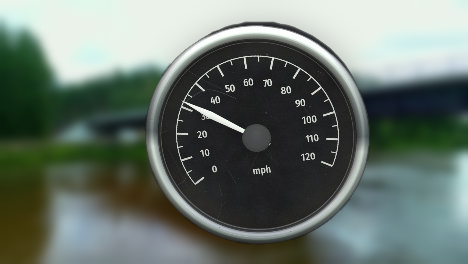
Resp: 32.5mph
